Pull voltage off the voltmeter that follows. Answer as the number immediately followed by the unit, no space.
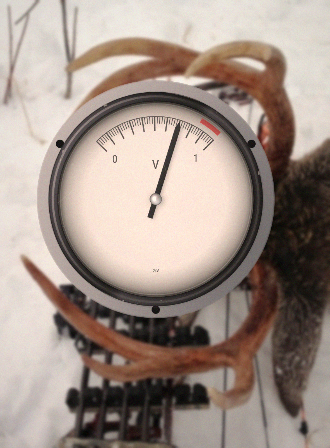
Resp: 0.7V
